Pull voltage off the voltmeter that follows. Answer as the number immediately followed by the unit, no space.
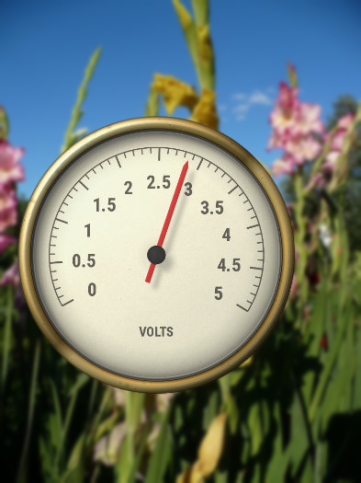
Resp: 2.85V
